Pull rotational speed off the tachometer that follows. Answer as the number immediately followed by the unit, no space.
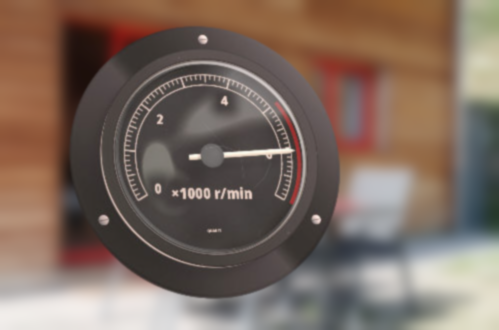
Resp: 6000rpm
